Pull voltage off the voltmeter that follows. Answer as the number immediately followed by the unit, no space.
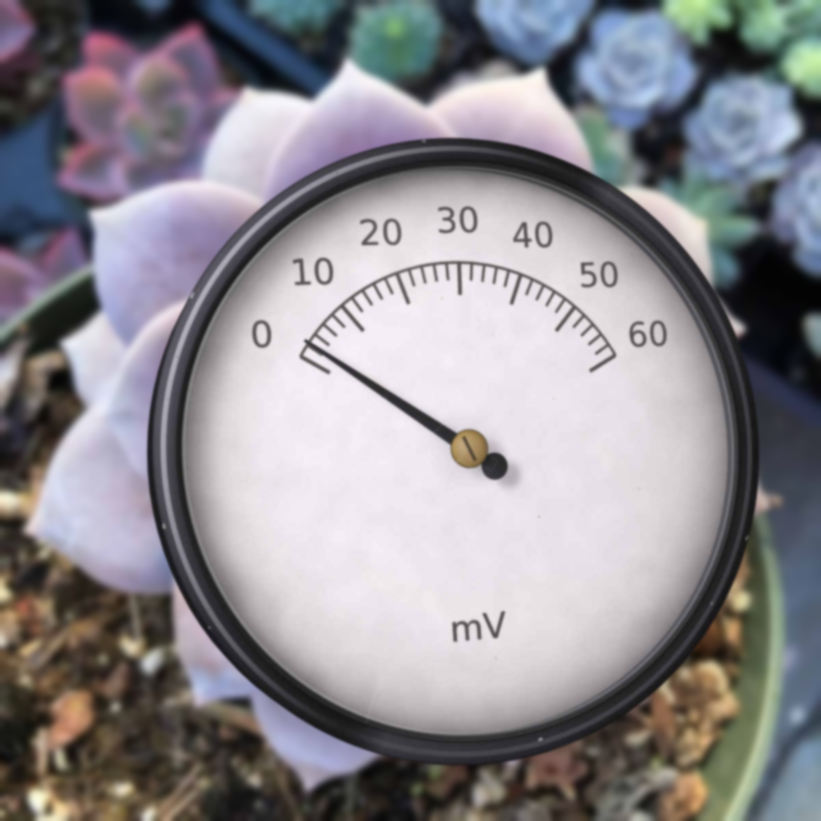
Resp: 2mV
